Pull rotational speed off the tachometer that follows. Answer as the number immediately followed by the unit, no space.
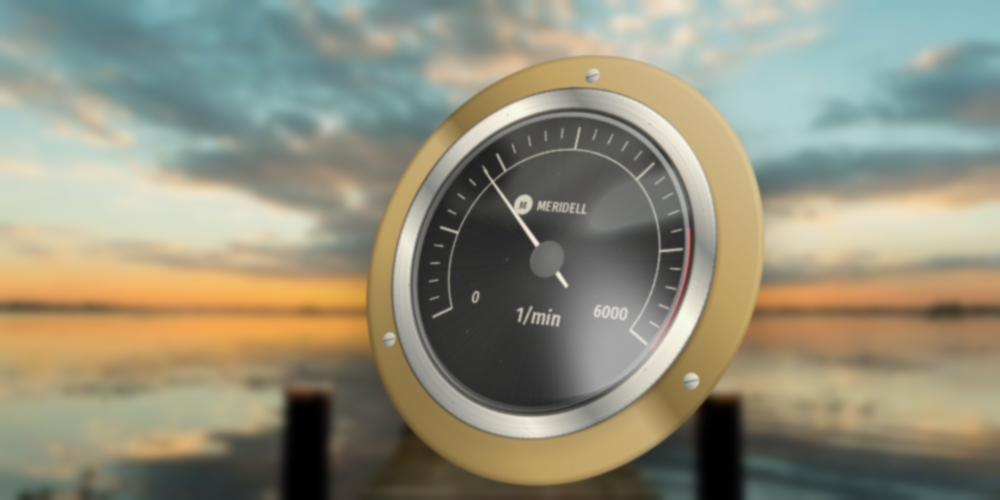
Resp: 1800rpm
